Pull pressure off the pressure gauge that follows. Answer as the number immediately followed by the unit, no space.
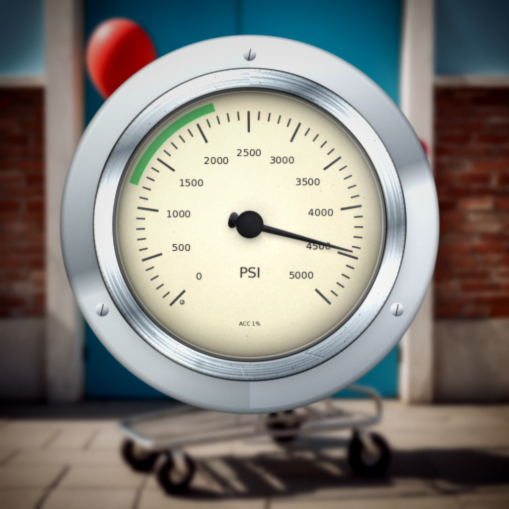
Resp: 4450psi
